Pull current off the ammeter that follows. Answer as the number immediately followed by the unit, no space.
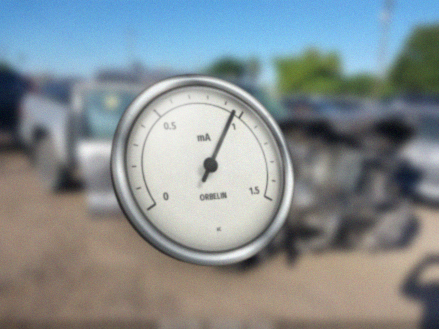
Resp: 0.95mA
